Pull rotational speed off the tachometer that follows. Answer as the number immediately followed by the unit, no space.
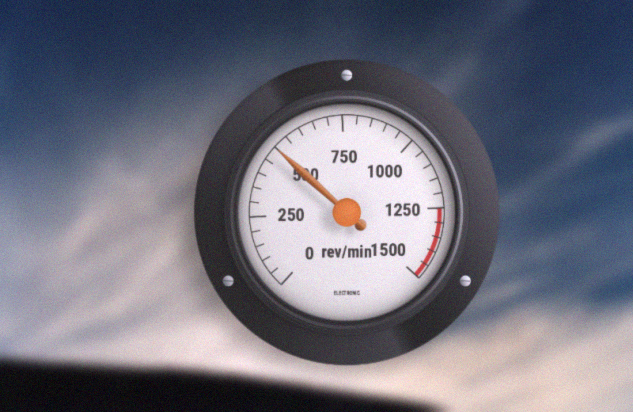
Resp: 500rpm
